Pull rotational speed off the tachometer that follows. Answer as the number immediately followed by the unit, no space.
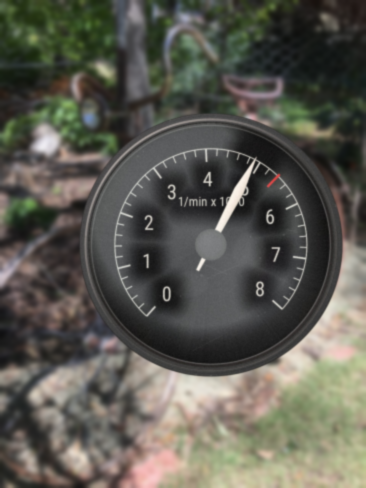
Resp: 4900rpm
